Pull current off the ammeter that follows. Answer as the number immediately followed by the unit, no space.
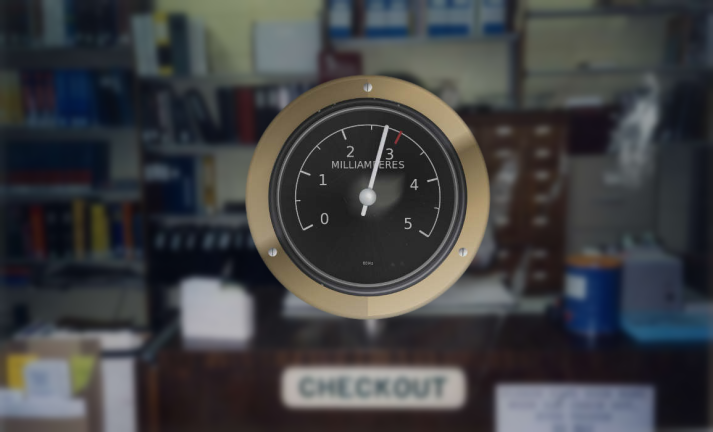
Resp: 2.75mA
